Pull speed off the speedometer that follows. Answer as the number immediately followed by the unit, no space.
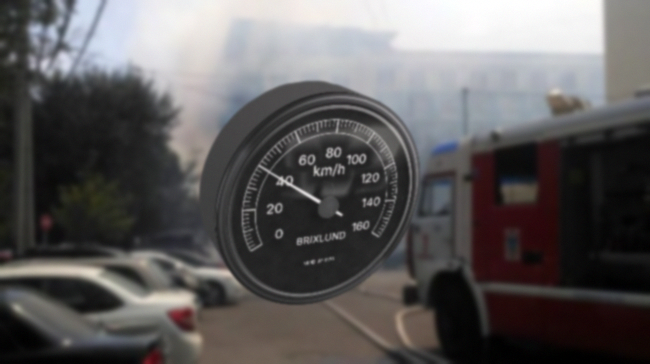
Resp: 40km/h
